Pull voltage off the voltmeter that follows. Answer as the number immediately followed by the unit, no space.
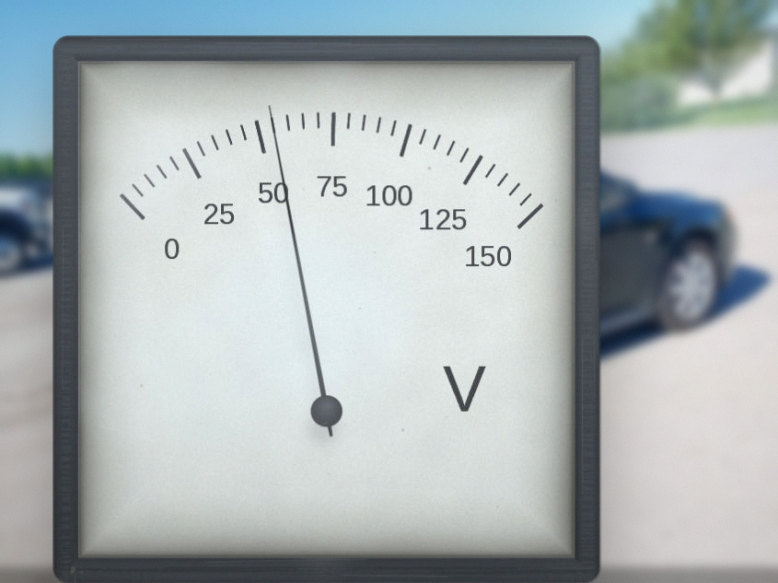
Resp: 55V
